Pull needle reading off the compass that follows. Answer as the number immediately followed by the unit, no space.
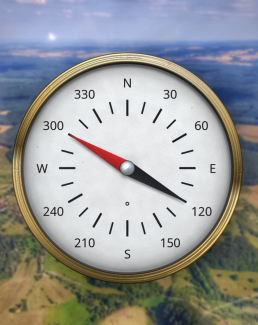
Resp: 300°
